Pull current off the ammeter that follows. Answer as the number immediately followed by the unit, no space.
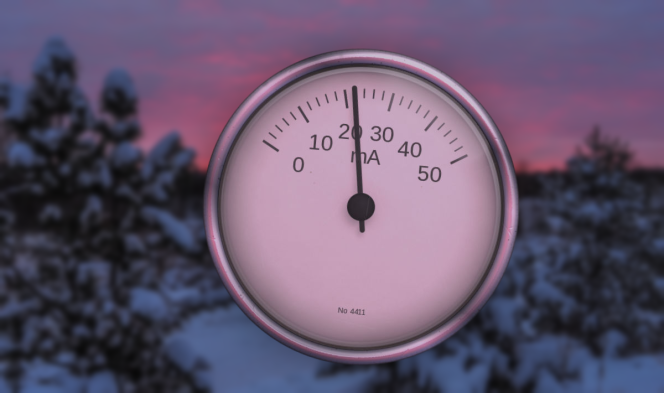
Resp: 22mA
